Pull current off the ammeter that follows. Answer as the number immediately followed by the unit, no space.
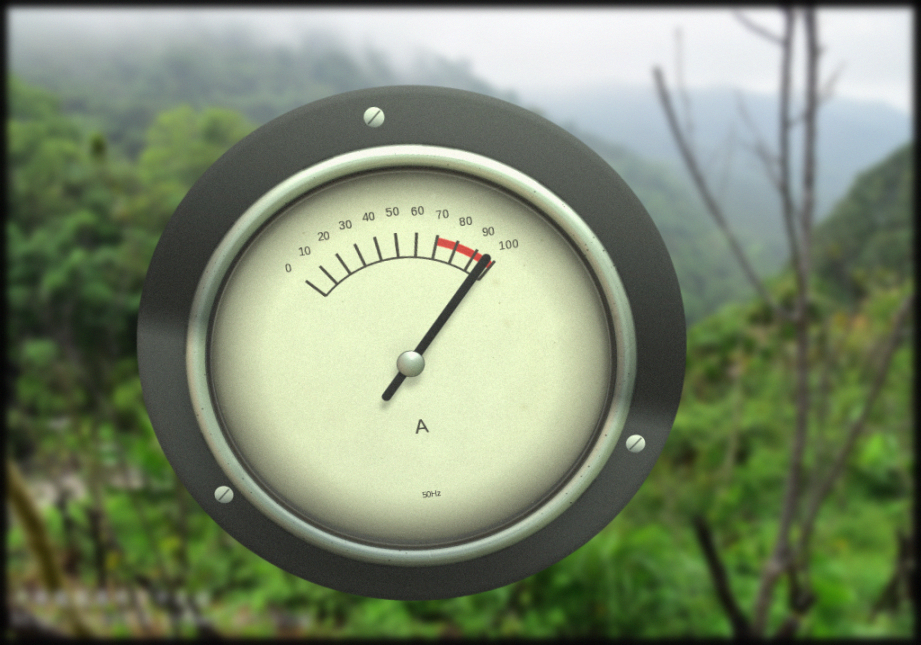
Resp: 95A
